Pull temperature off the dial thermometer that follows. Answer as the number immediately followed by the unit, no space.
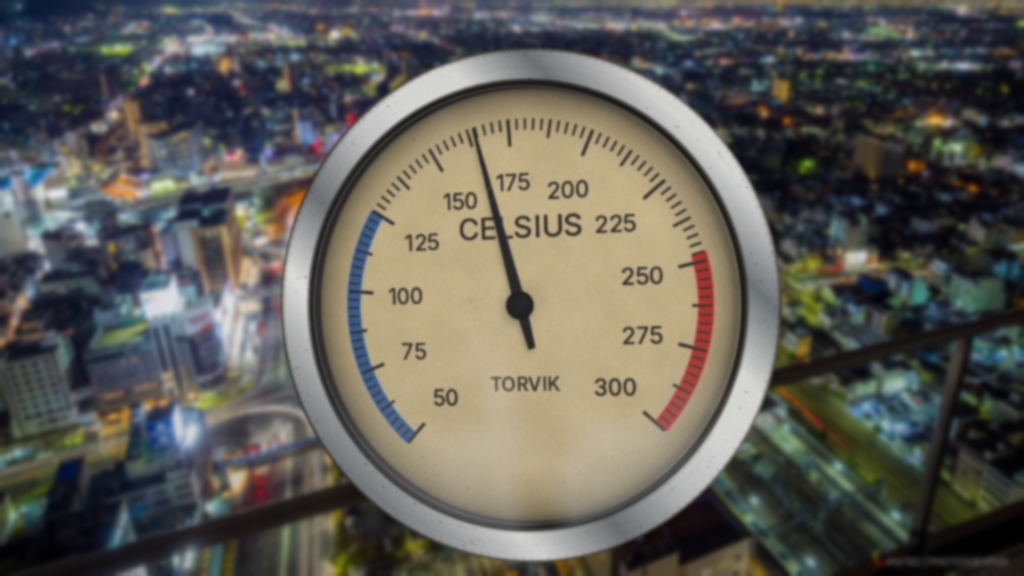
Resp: 165°C
